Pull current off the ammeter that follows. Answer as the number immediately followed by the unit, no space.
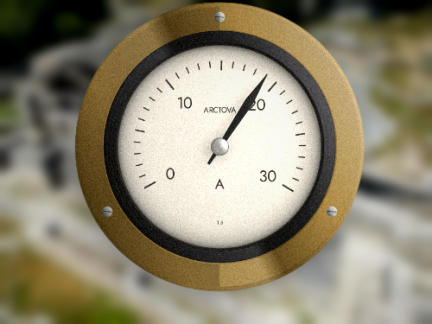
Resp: 19A
